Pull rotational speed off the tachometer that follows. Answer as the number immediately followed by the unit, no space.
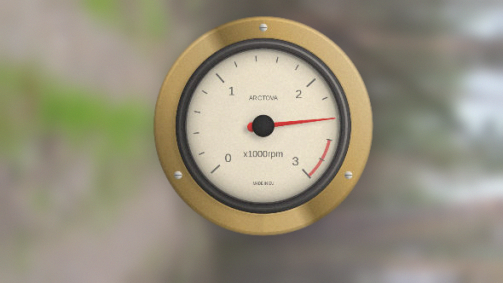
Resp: 2400rpm
